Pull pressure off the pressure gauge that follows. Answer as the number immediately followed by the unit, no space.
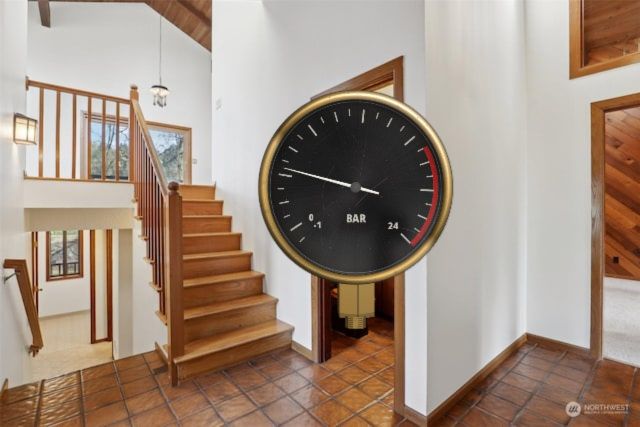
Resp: 4.5bar
